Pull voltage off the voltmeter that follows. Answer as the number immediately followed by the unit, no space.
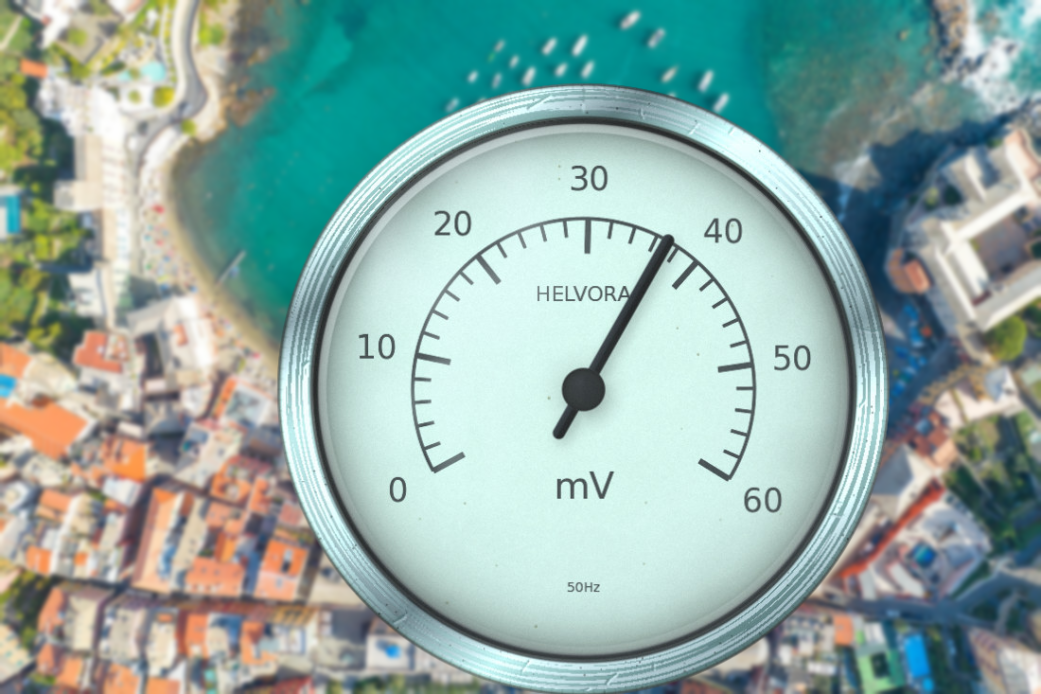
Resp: 37mV
